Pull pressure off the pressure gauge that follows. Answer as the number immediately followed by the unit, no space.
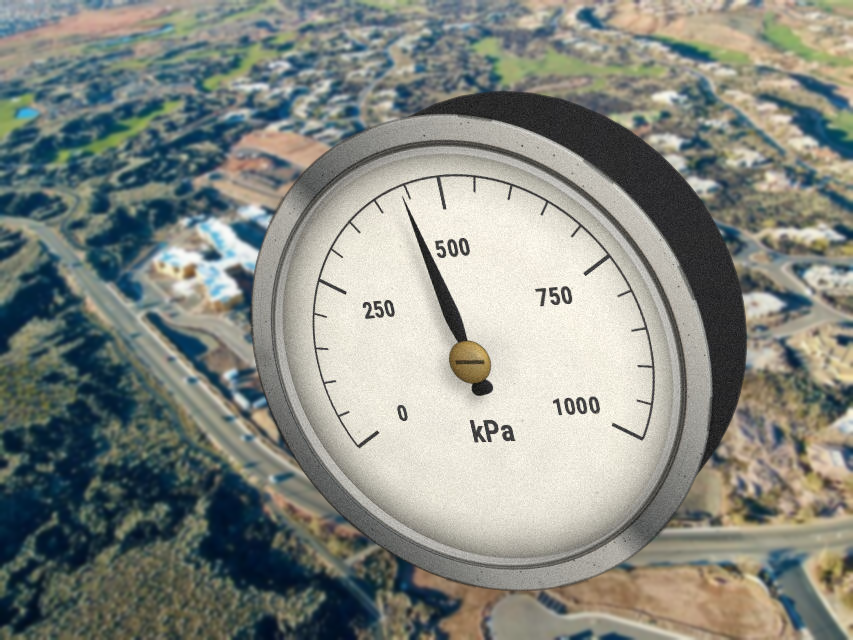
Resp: 450kPa
